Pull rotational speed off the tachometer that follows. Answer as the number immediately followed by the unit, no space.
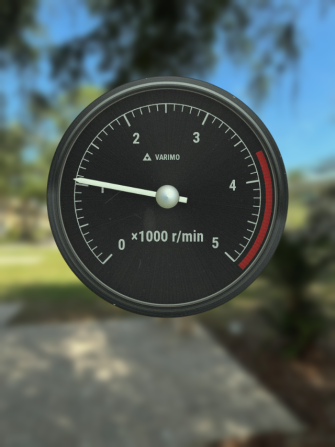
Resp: 1050rpm
